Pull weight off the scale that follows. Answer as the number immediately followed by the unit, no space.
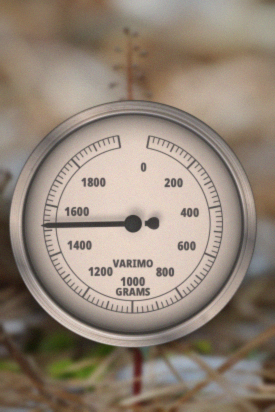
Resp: 1520g
